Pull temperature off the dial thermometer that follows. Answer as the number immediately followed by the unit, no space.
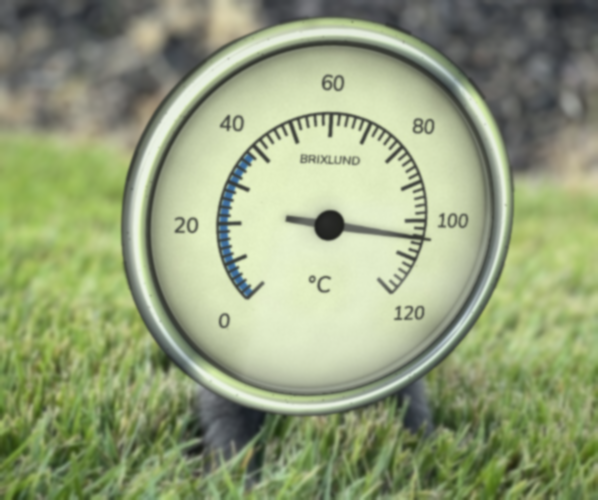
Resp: 104°C
